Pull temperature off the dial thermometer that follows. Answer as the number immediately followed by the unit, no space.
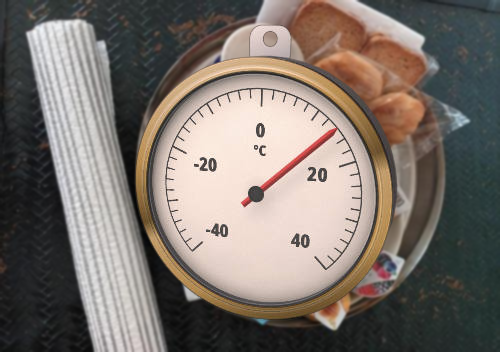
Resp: 14°C
